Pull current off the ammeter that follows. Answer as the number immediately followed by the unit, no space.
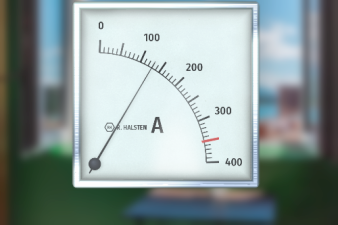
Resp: 130A
